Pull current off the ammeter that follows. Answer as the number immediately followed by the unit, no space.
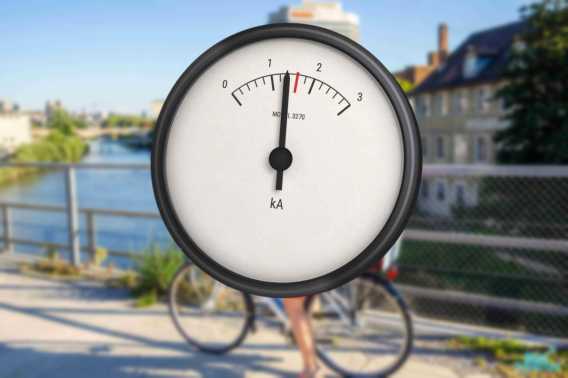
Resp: 1.4kA
